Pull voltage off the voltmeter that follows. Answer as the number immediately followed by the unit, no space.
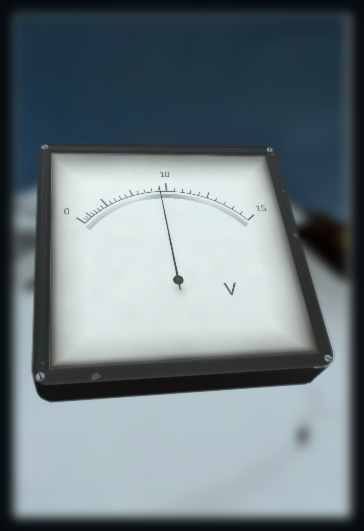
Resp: 9.5V
